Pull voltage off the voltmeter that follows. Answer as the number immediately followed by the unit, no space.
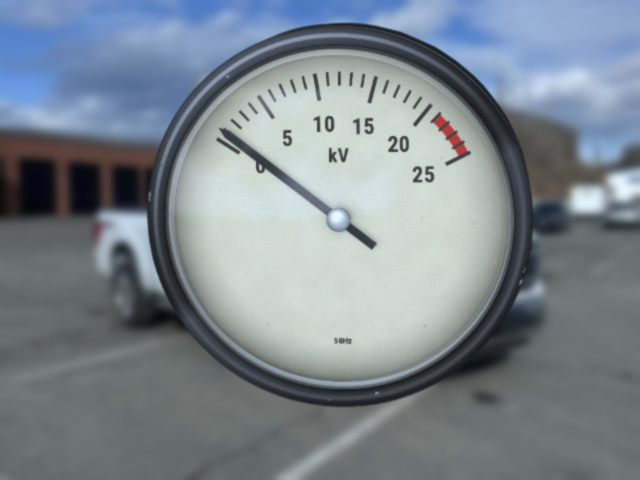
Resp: 1kV
